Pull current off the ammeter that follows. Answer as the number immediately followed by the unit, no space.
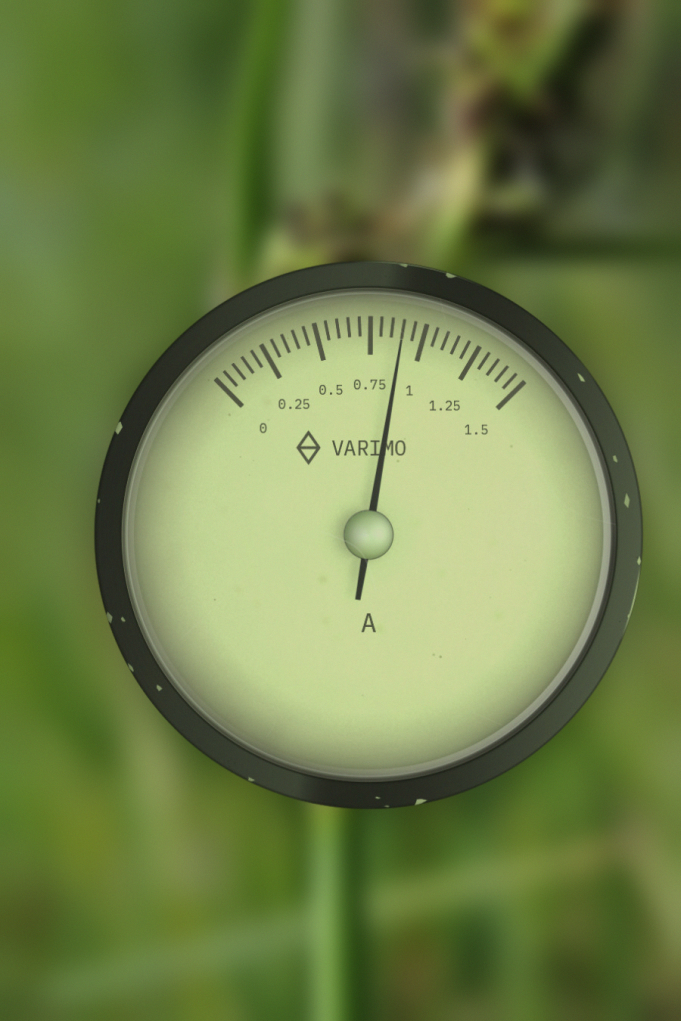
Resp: 0.9A
